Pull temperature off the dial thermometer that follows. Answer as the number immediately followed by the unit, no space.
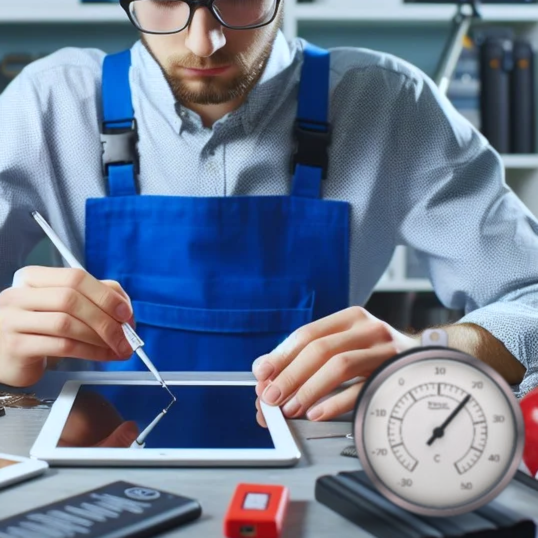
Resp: 20°C
